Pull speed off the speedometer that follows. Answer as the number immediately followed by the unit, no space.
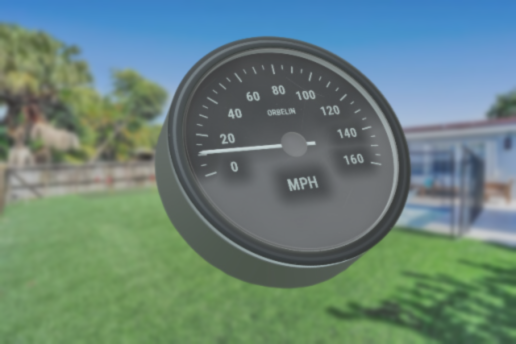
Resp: 10mph
